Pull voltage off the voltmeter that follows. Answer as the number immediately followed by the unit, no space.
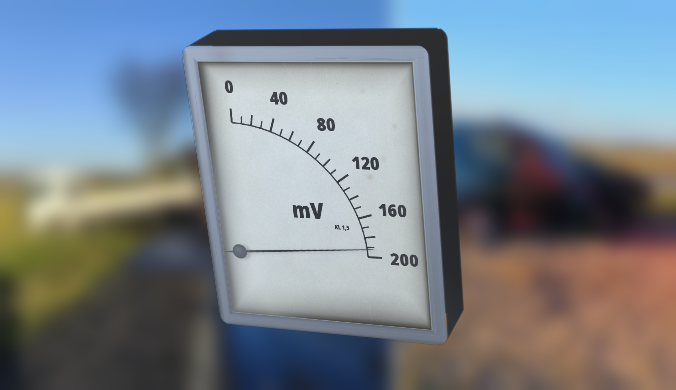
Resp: 190mV
